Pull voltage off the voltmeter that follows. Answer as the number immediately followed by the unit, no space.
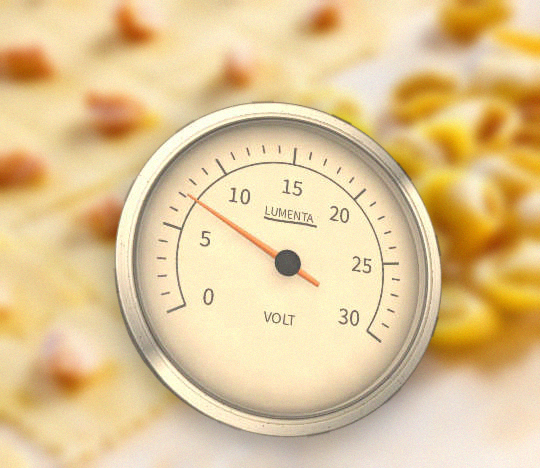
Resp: 7V
